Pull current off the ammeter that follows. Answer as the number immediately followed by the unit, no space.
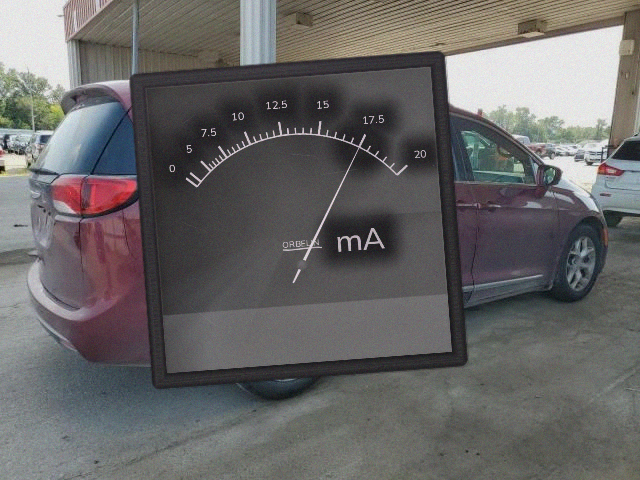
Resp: 17.5mA
